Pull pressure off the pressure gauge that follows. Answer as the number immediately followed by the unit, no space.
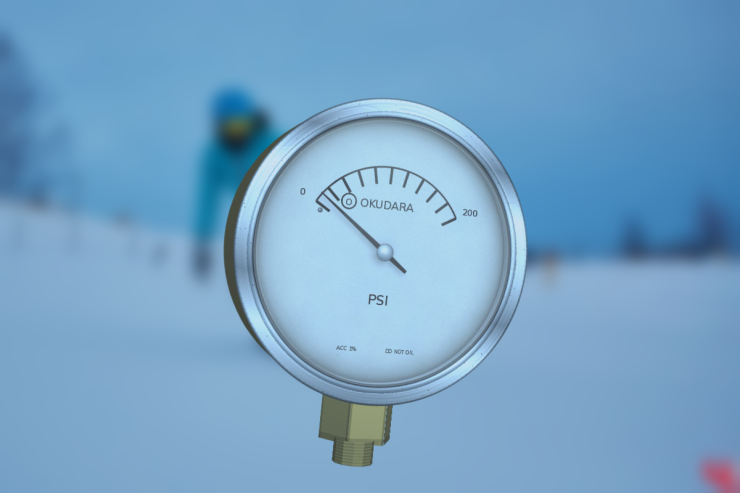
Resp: 10psi
